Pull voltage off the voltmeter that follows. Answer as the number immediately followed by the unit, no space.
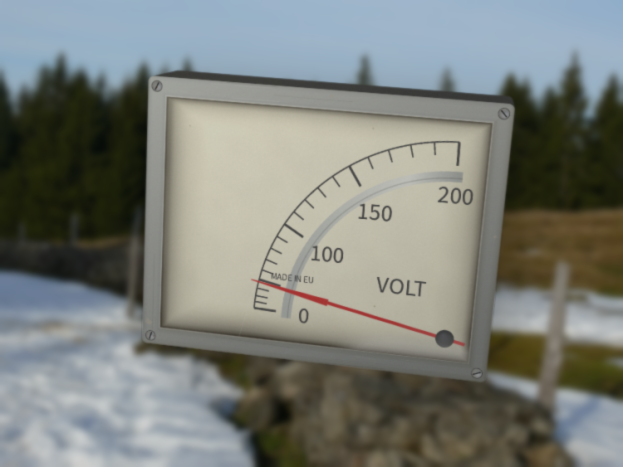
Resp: 50V
